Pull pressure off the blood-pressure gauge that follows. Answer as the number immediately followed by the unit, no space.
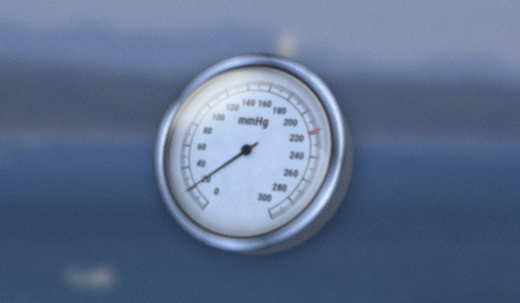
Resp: 20mmHg
